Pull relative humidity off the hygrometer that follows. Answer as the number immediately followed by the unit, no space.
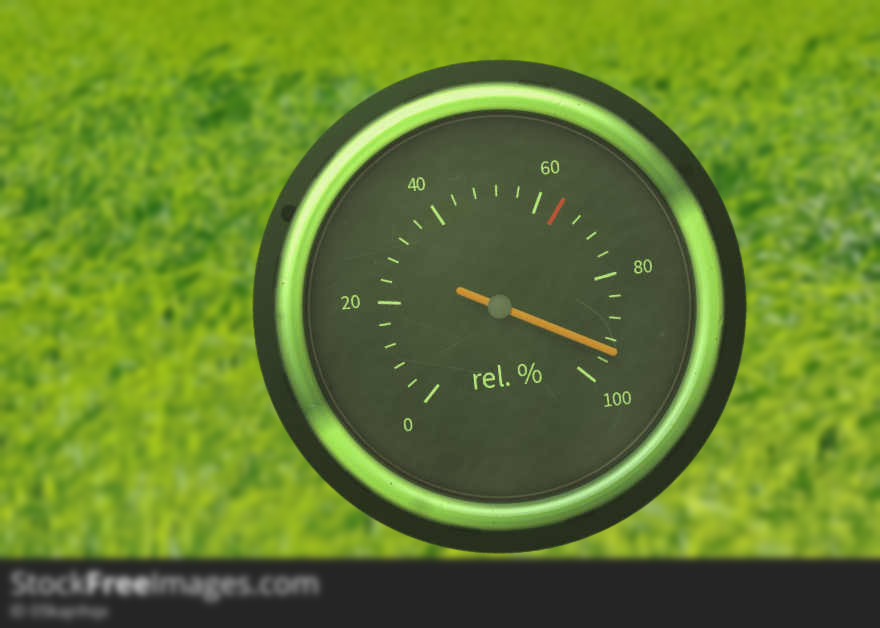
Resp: 94%
